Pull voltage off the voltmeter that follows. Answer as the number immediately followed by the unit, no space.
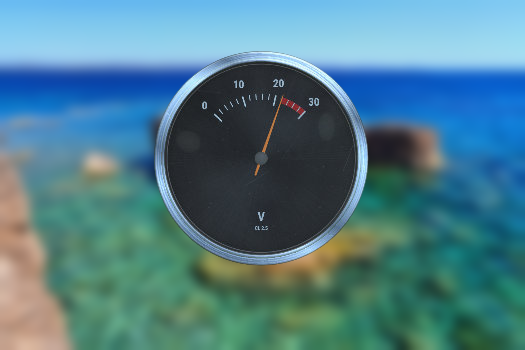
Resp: 22V
